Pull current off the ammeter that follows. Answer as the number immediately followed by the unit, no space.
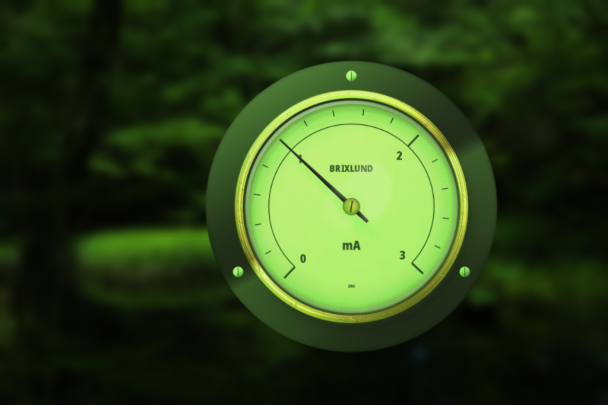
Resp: 1mA
